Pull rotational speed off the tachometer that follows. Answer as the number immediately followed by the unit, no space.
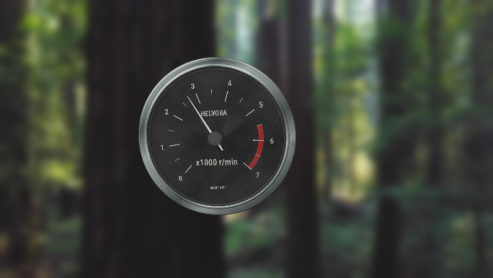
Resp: 2750rpm
